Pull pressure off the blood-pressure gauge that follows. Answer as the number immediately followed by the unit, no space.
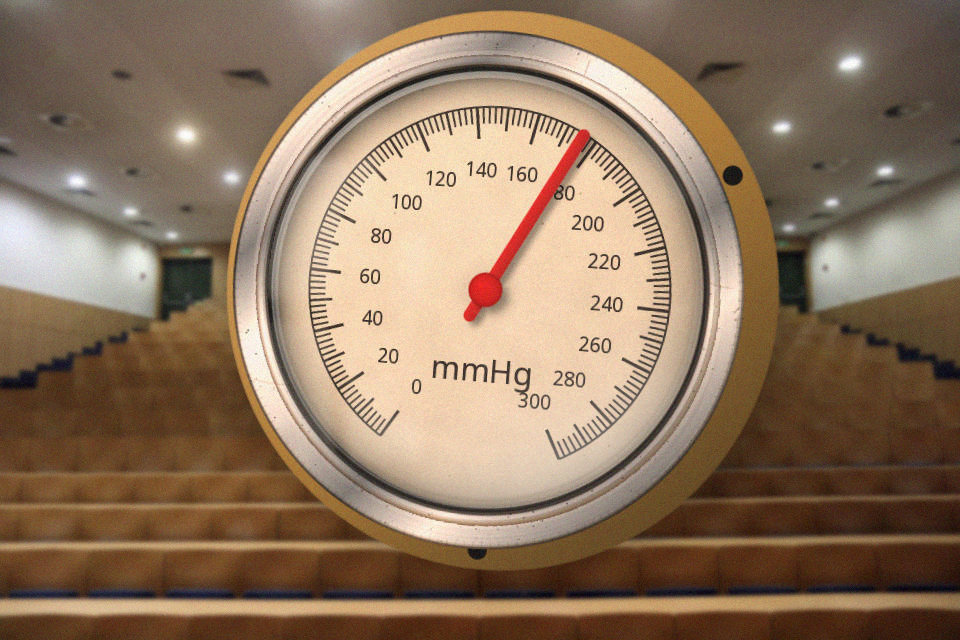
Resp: 176mmHg
